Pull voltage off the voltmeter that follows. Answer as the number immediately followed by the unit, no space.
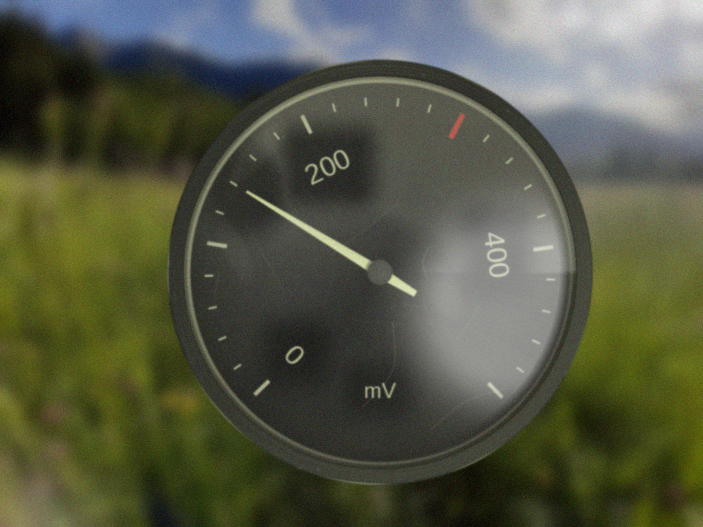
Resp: 140mV
